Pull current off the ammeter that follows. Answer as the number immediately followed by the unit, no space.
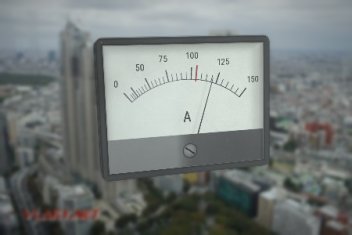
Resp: 120A
